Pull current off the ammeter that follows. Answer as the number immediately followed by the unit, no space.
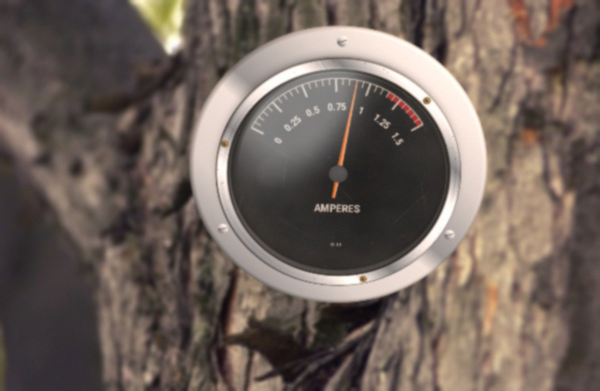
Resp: 0.9A
